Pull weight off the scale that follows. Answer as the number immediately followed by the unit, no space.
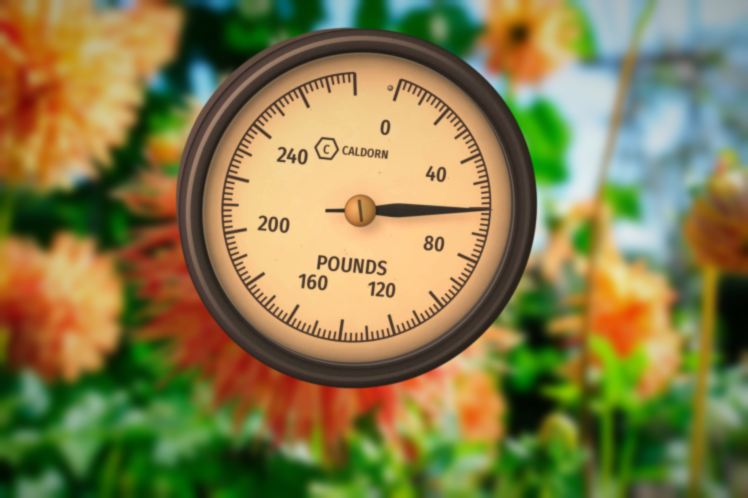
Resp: 60lb
